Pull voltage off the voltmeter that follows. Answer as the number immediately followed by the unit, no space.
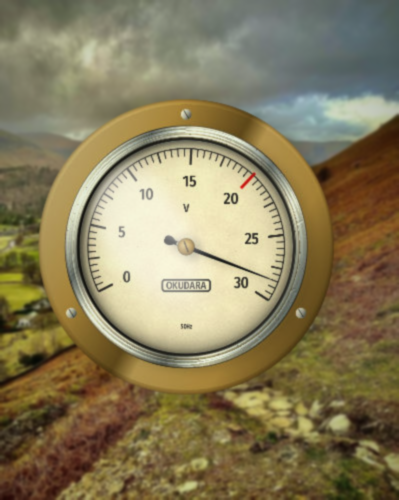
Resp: 28.5V
